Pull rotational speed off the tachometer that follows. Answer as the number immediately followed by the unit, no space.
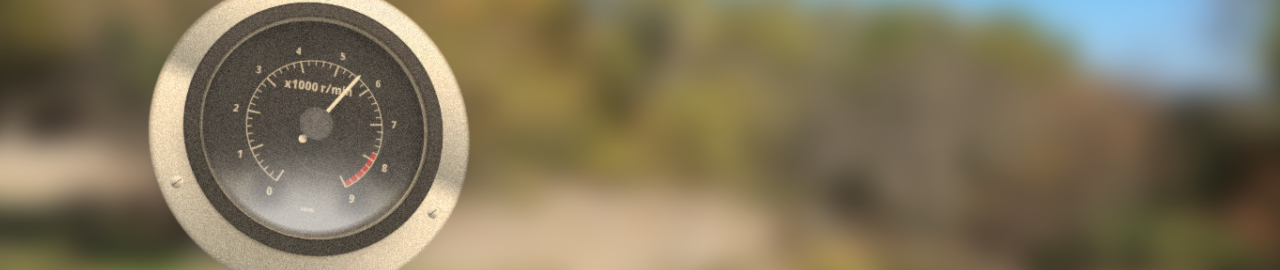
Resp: 5600rpm
